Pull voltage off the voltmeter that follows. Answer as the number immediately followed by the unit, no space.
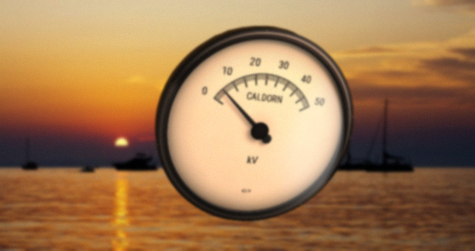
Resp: 5kV
